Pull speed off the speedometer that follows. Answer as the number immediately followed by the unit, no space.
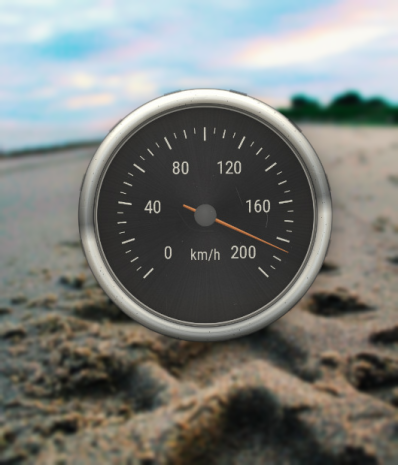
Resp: 185km/h
